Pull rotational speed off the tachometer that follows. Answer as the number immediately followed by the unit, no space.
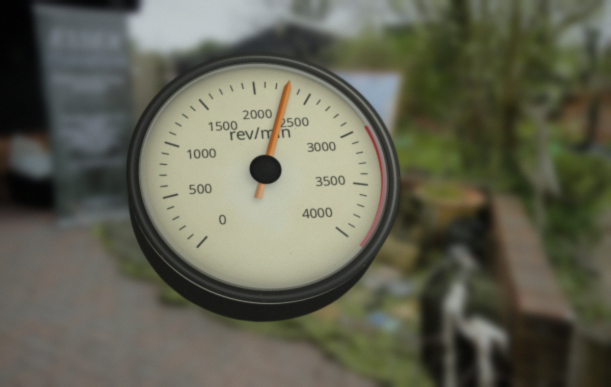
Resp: 2300rpm
